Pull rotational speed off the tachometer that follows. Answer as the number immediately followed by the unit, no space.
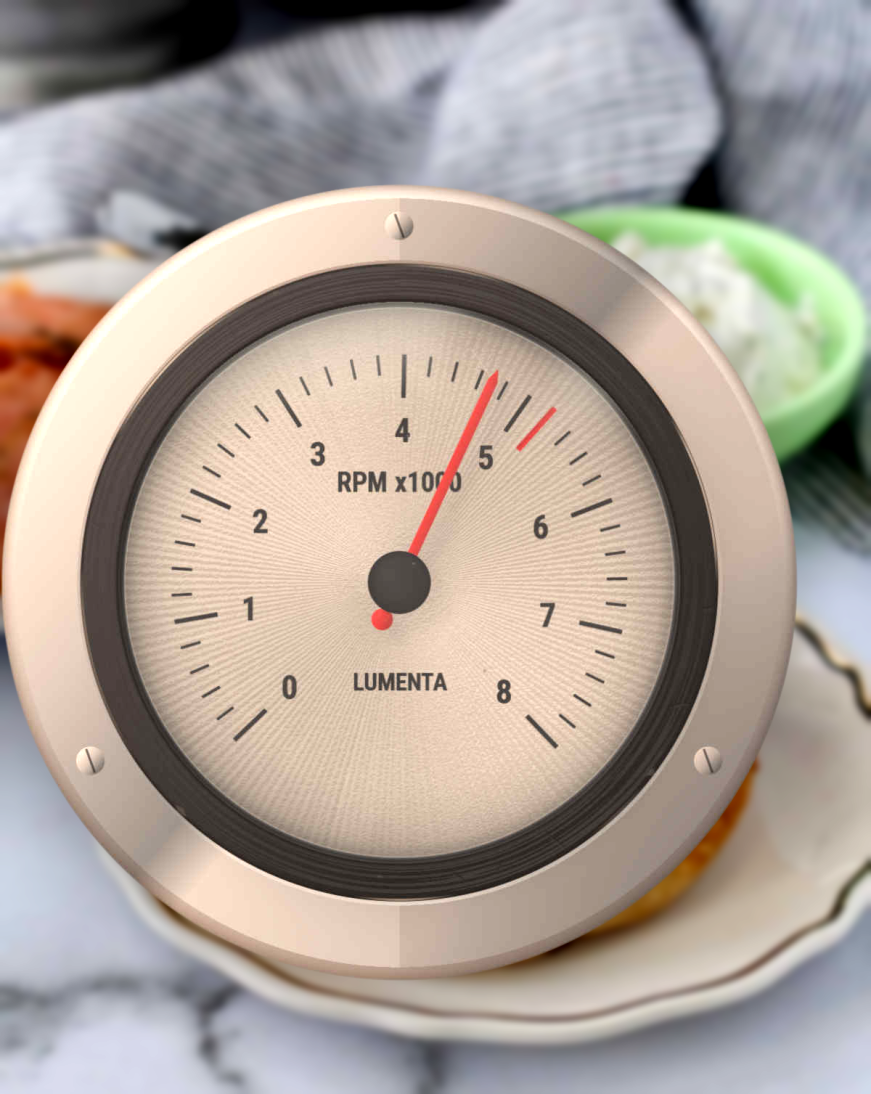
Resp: 4700rpm
